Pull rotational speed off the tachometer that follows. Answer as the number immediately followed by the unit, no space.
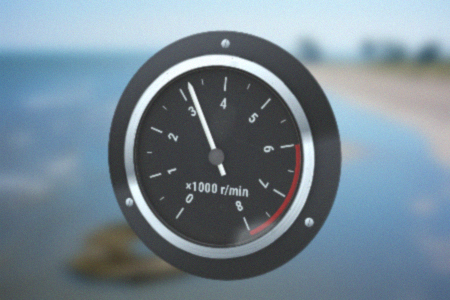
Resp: 3250rpm
